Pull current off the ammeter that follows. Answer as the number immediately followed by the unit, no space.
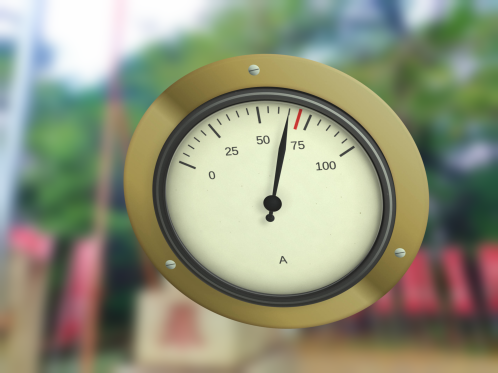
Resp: 65A
